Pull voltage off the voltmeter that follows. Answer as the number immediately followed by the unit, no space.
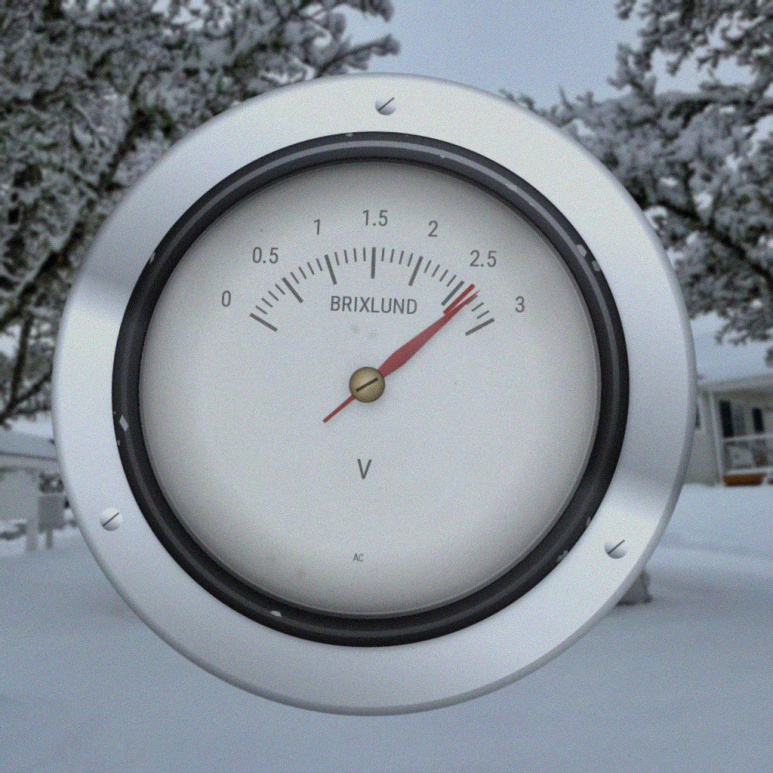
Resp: 2.7V
